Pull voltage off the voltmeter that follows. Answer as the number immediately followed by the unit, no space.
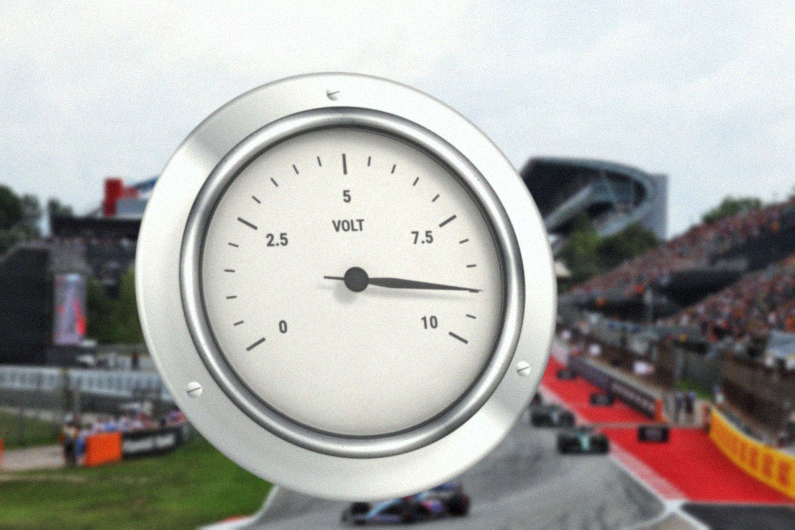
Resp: 9V
